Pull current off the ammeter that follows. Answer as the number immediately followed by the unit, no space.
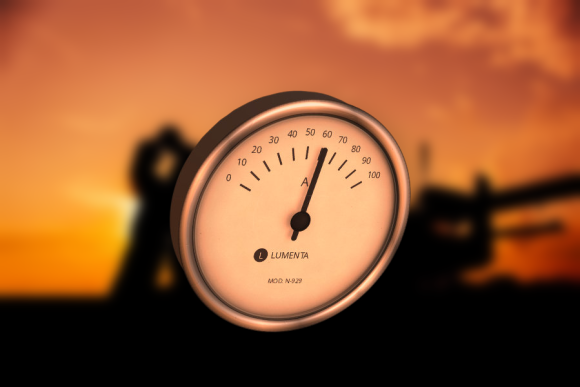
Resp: 60A
